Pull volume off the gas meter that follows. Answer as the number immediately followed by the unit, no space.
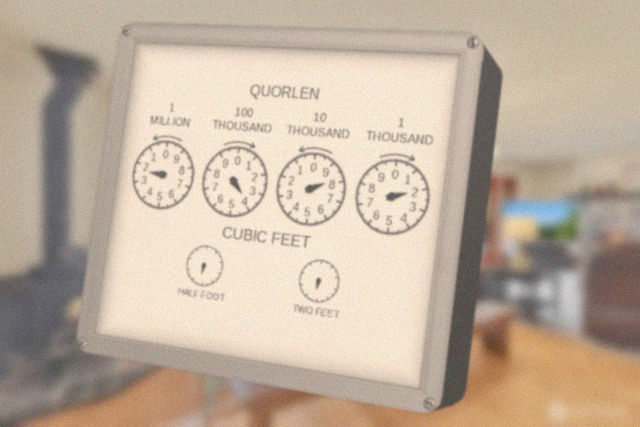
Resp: 238200ft³
